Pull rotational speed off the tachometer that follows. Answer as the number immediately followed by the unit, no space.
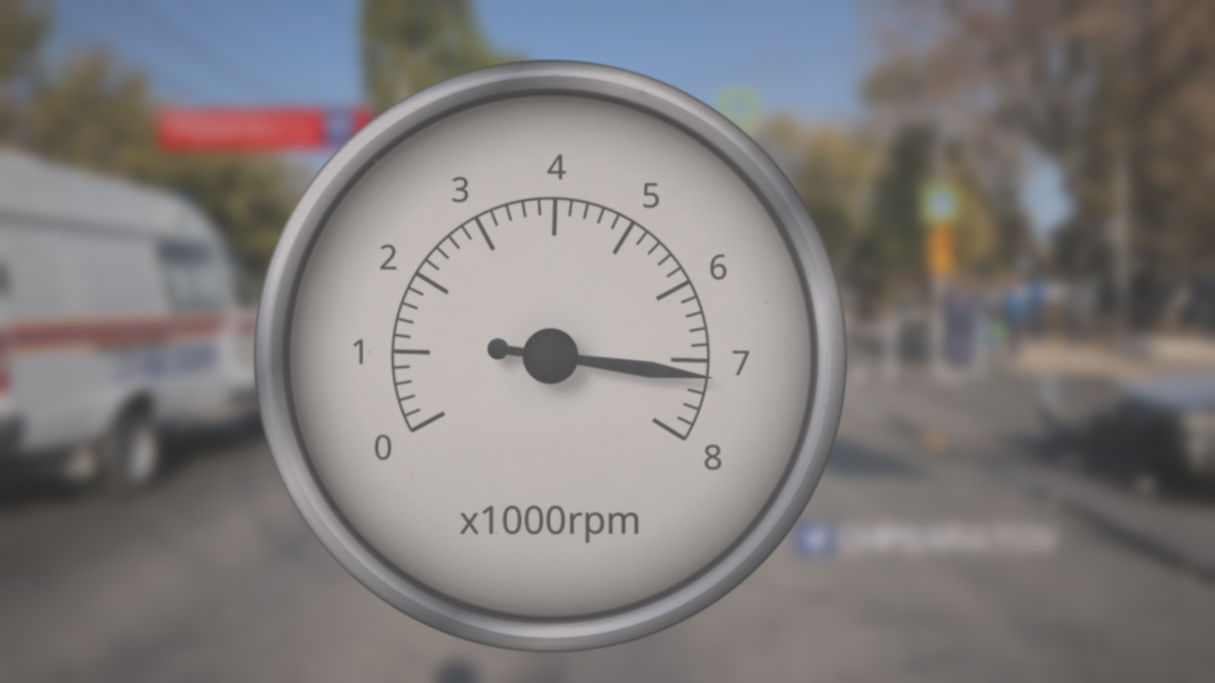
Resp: 7200rpm
